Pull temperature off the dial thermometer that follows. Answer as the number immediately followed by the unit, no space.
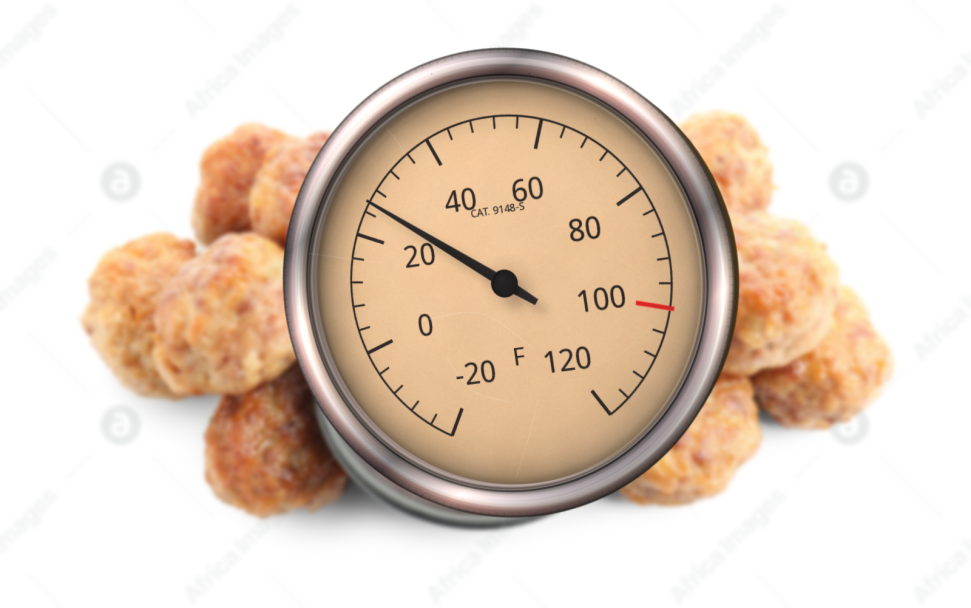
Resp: 26°F
